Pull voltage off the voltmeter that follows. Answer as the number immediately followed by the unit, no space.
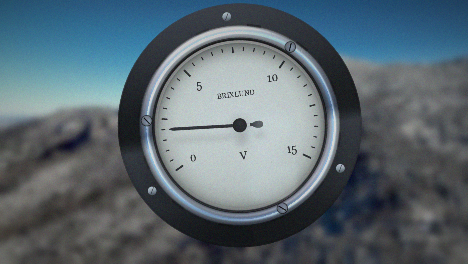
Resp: 2V
